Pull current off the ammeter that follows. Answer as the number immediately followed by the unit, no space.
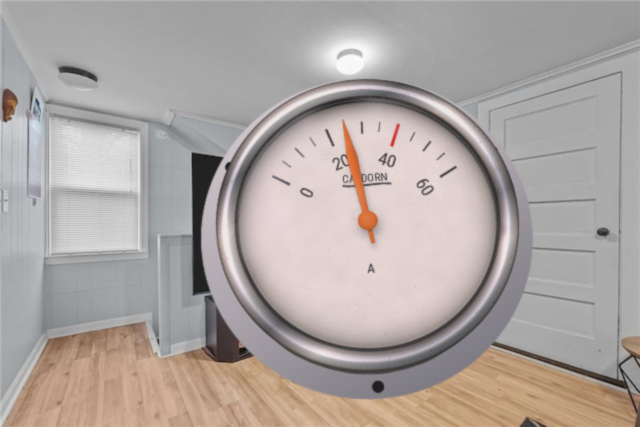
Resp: 25A
